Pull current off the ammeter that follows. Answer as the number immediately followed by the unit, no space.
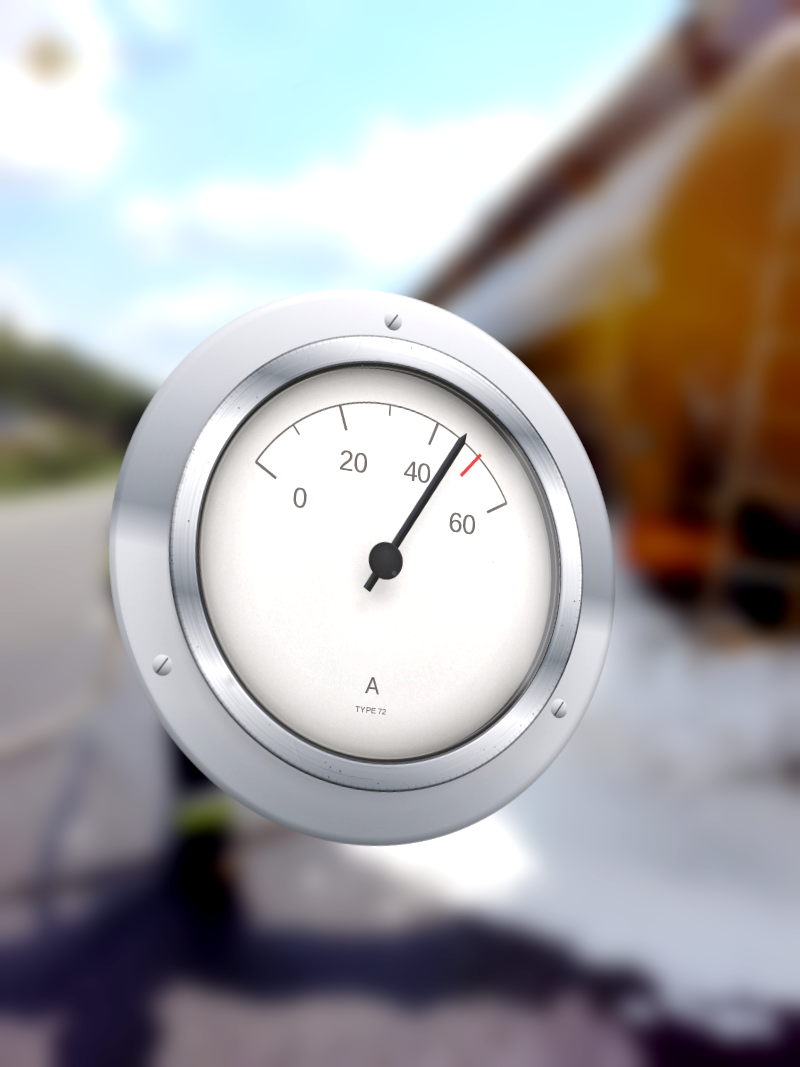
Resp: 45A
